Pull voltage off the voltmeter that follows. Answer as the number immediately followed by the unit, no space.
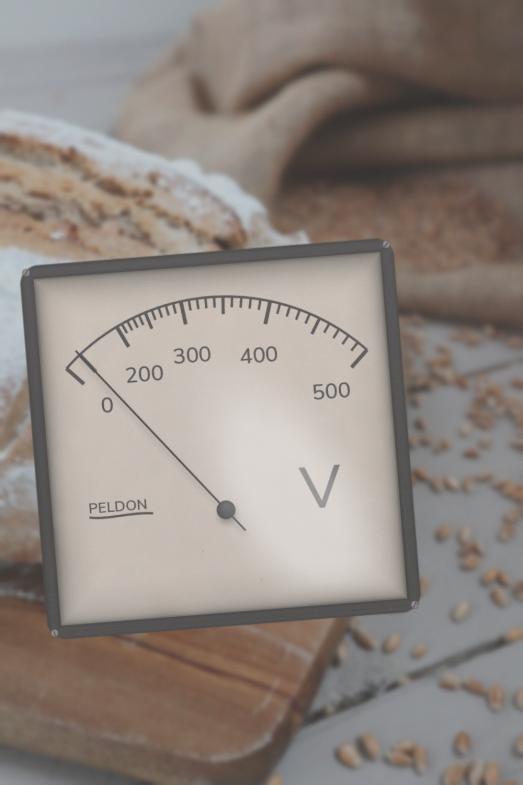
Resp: 100V
